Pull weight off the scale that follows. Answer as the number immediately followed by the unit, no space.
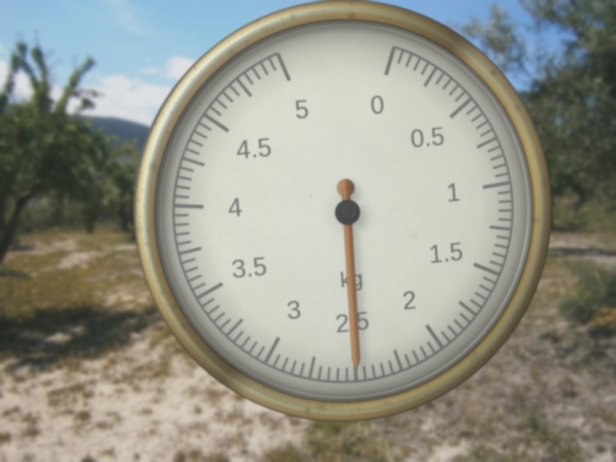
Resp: 2.5kg
